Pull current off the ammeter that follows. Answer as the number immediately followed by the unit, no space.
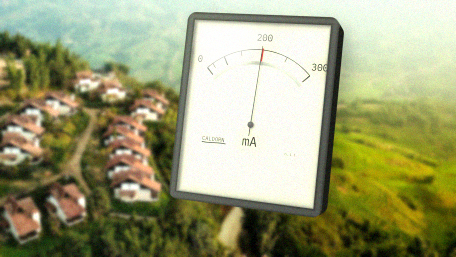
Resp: 200mA
